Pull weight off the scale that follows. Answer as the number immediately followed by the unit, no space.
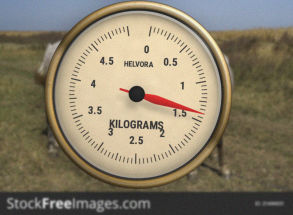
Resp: 1.4kg
